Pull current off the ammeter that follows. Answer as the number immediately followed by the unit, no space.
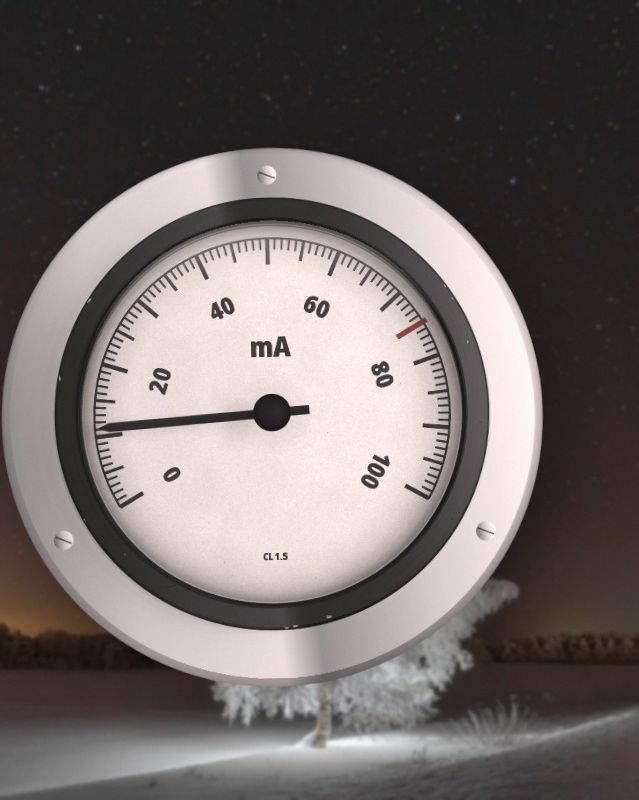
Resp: 11mA
